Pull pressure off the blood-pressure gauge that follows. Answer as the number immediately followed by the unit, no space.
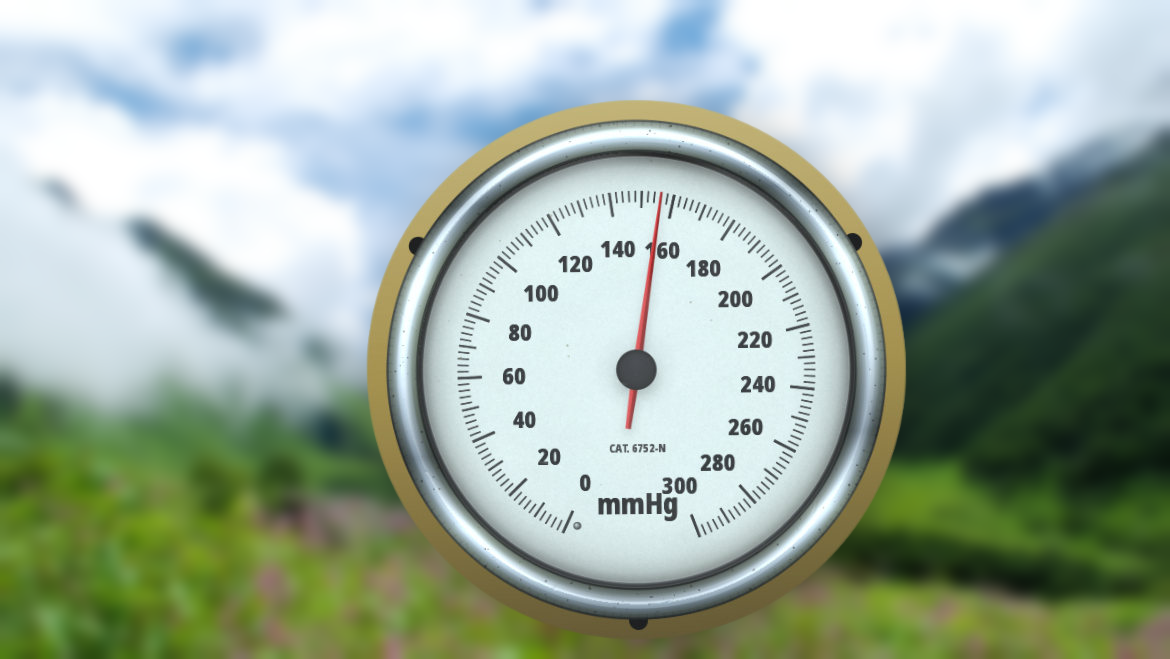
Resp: 156mmHg
